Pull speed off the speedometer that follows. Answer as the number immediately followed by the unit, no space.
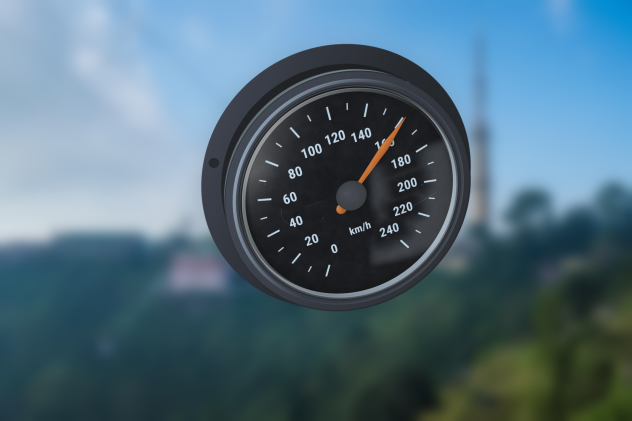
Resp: 160km/h
